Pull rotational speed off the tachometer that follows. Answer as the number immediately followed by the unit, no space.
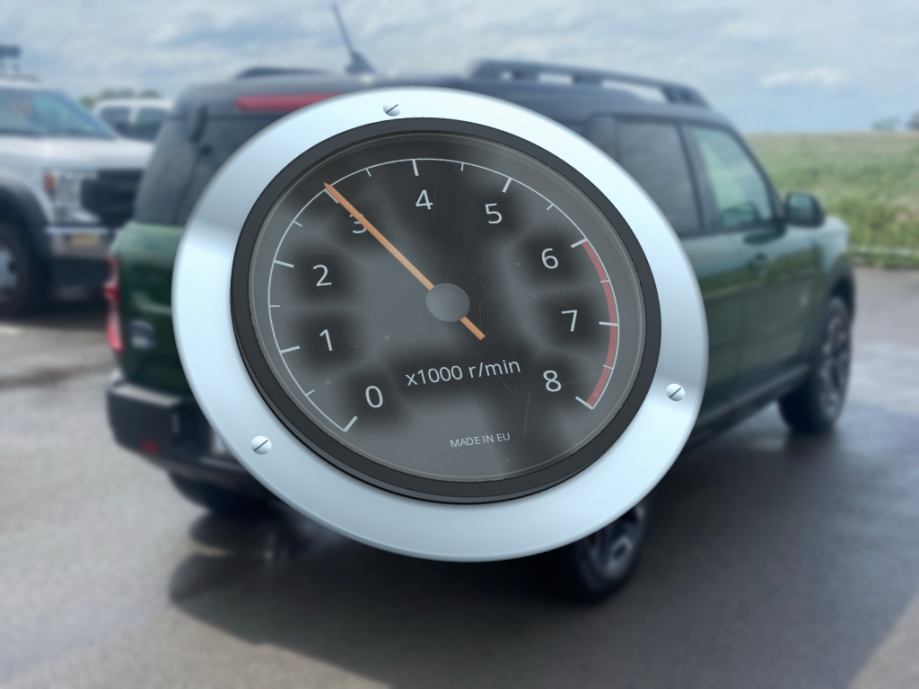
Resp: 3000rpm
